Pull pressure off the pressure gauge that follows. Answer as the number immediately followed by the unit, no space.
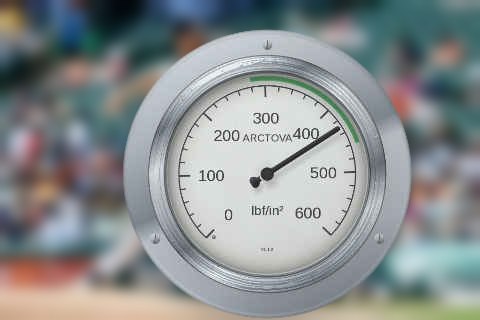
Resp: 430psi
